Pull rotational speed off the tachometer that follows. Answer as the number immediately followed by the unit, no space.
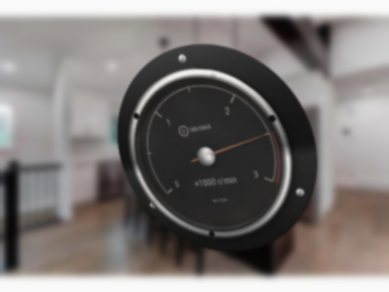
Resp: 2500rpm
